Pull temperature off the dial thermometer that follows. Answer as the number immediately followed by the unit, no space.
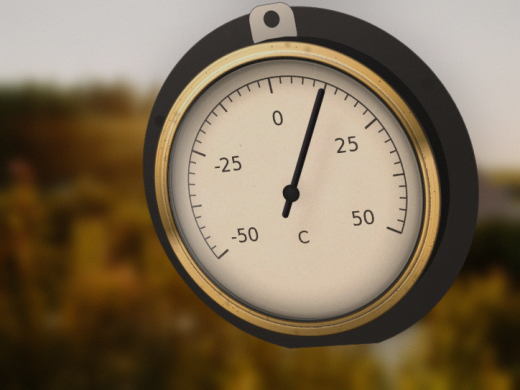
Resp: 12.5°C
